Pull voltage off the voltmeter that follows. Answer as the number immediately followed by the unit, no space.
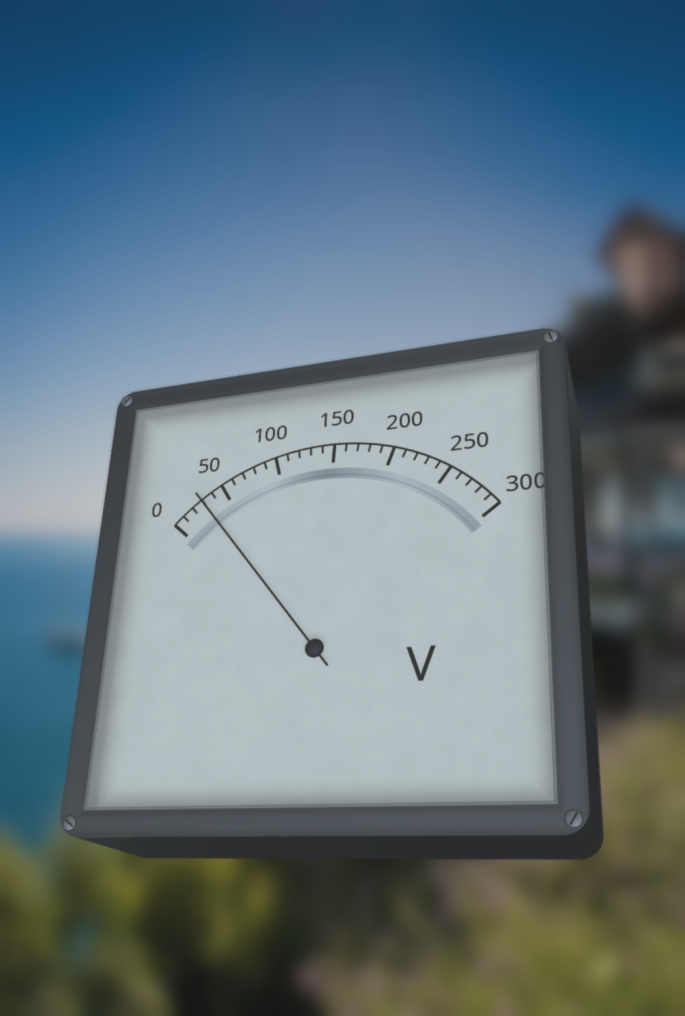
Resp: 30V
